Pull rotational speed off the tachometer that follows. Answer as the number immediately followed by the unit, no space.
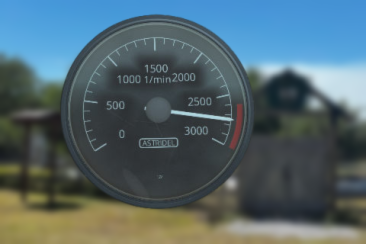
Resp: 2750rpm
